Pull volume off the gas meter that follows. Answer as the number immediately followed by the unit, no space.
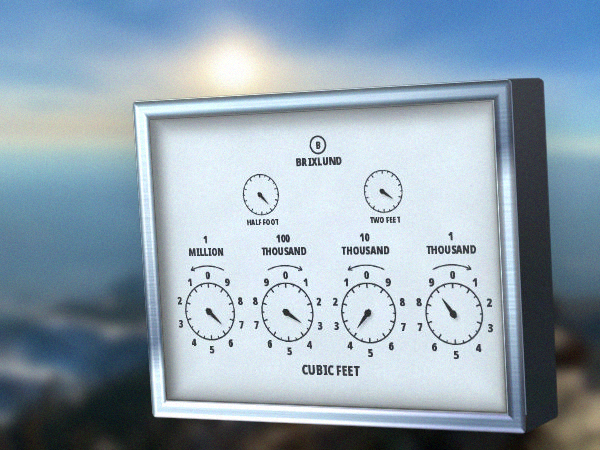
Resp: 633900ft³
